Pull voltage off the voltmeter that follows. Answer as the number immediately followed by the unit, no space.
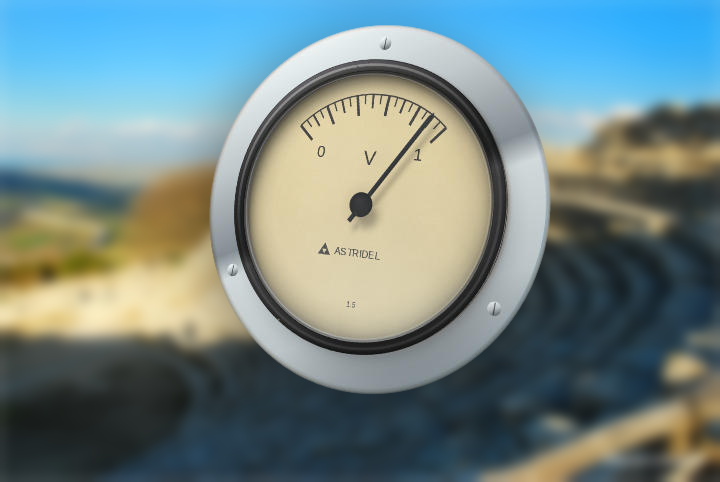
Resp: 0.9V
